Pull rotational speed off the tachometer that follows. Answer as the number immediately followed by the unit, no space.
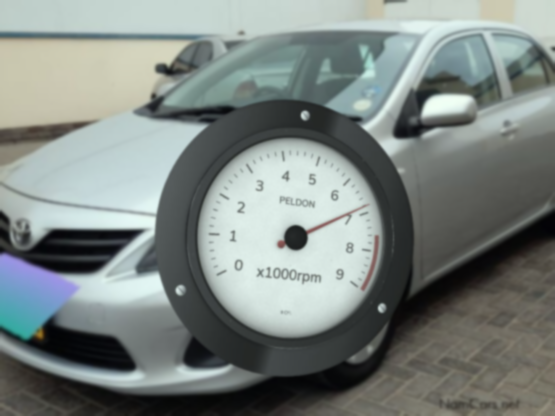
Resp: 6800rpm
